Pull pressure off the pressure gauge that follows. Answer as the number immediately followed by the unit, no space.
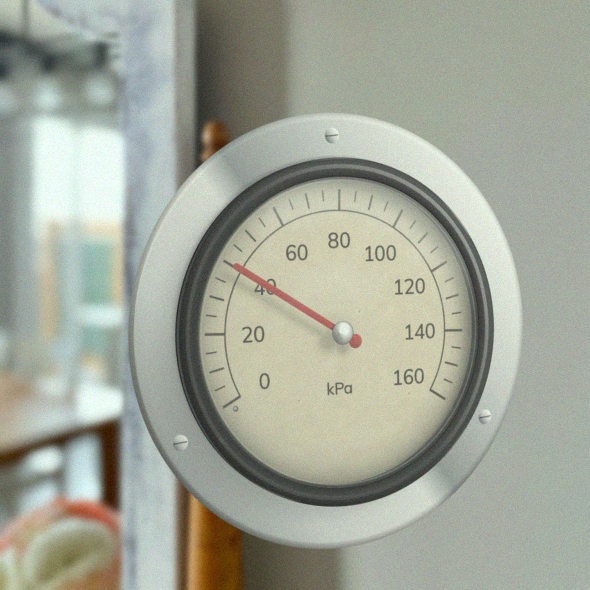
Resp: 40kPa
